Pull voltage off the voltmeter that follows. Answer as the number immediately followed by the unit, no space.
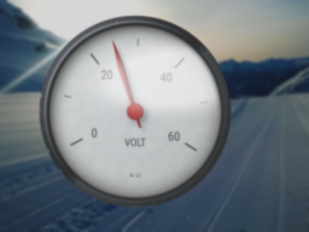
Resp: 25V
